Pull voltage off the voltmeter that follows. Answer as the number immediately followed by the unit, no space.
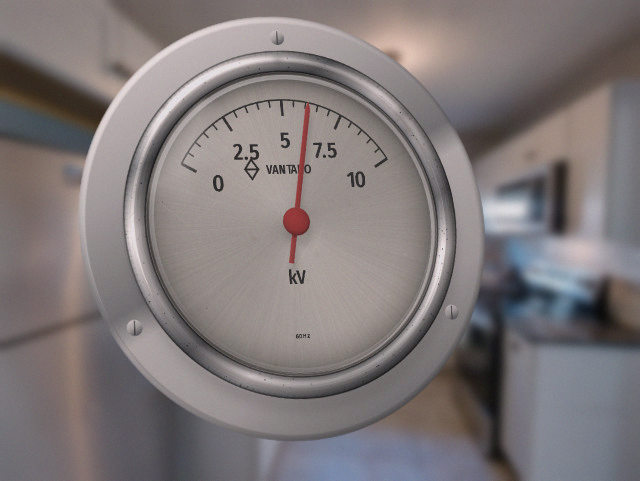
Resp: 6kV
